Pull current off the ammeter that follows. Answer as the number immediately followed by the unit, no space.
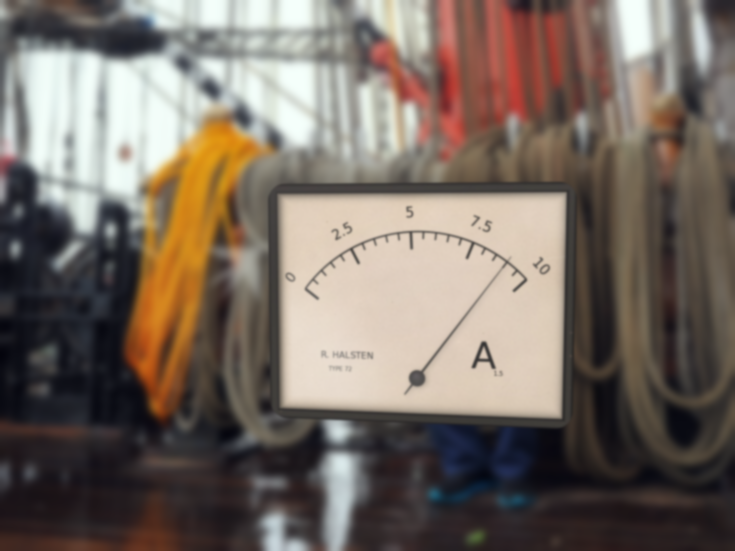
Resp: 9A
